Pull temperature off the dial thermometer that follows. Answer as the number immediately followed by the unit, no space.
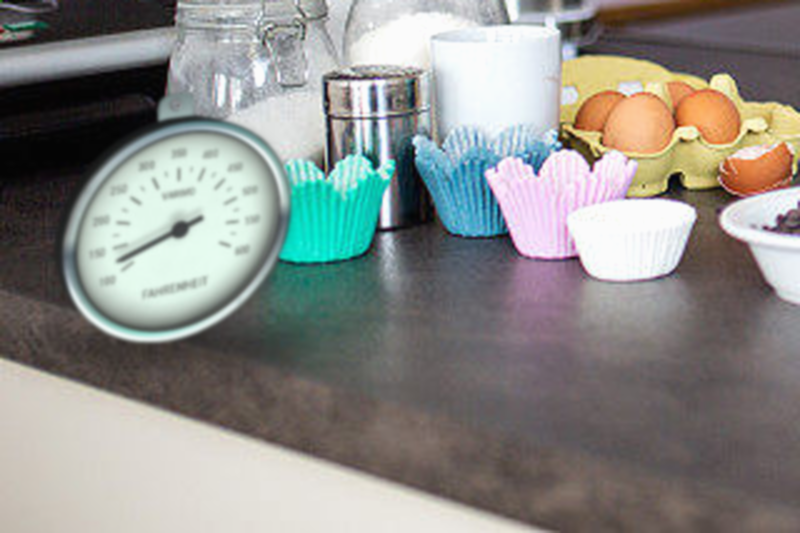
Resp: 125°F
